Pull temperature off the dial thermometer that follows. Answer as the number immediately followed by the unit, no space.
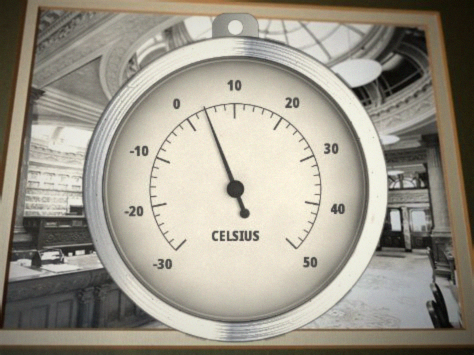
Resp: 4°C
